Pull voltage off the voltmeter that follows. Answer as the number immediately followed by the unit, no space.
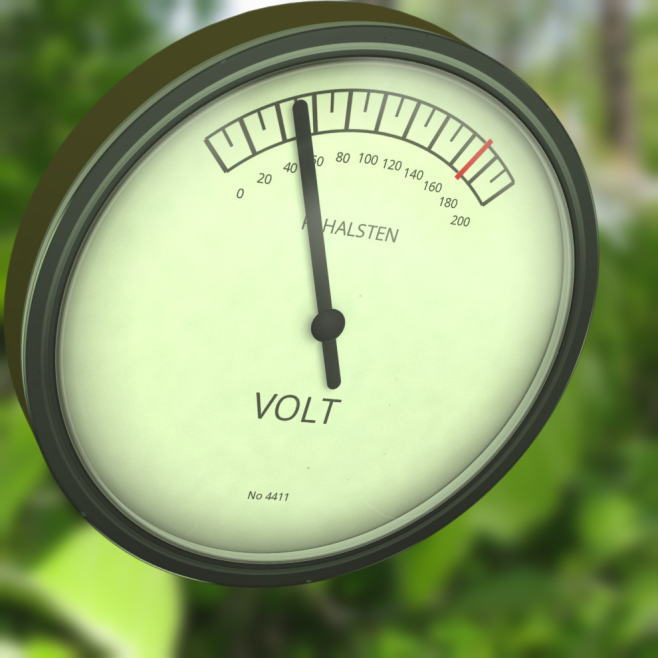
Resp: 50V
